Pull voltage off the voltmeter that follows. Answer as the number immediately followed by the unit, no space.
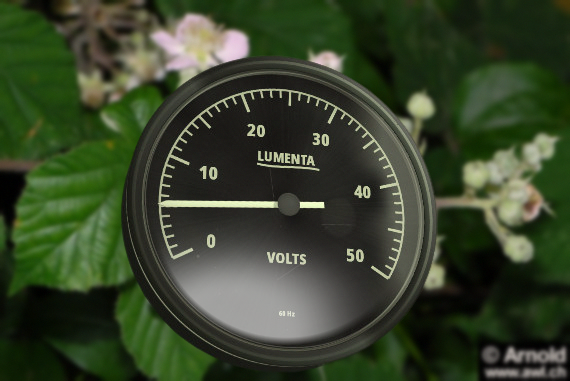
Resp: 5V
